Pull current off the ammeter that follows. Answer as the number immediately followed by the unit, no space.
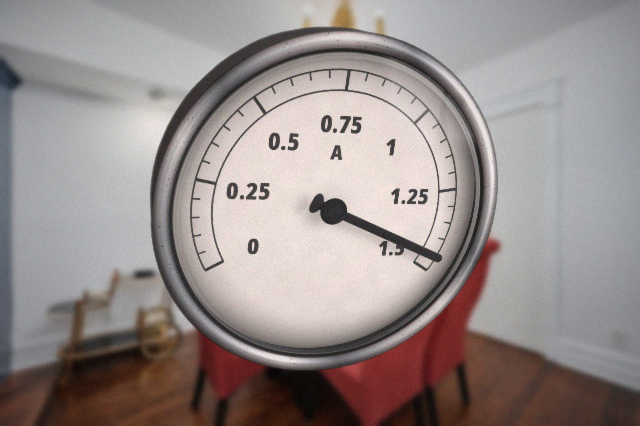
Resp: 1.45A
